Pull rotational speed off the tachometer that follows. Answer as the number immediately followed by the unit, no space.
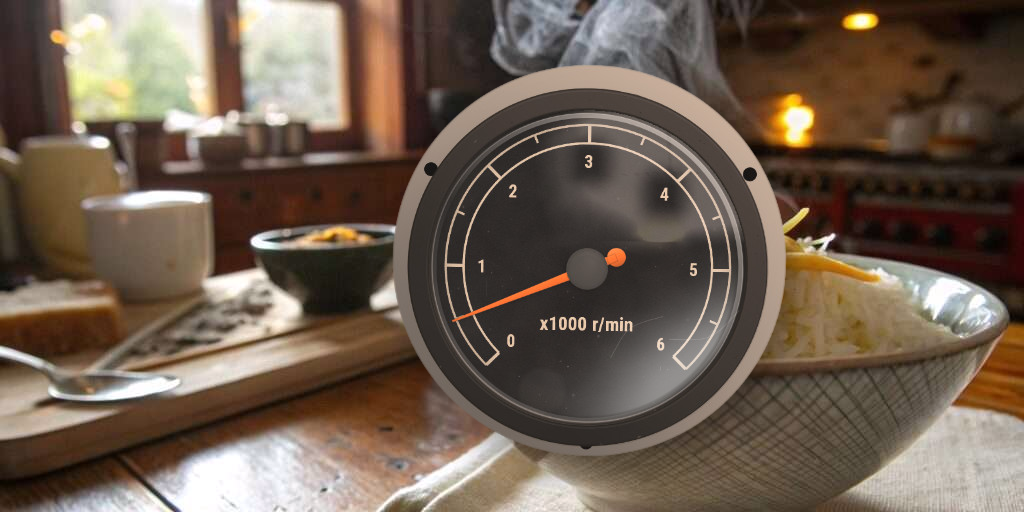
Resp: 500rpm
